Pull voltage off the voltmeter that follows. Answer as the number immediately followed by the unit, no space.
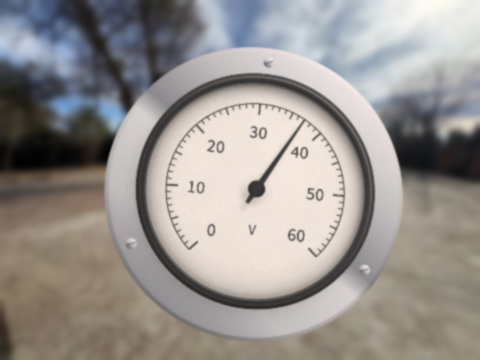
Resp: 37V
